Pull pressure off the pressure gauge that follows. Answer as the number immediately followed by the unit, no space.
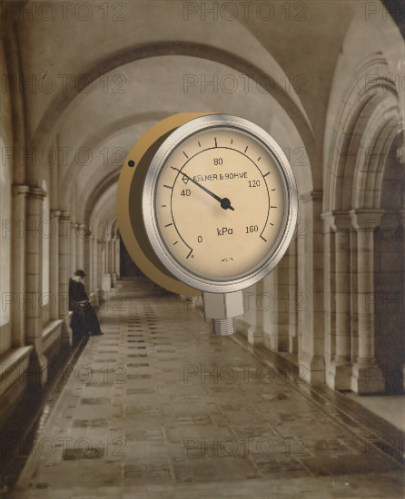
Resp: 50kPa
